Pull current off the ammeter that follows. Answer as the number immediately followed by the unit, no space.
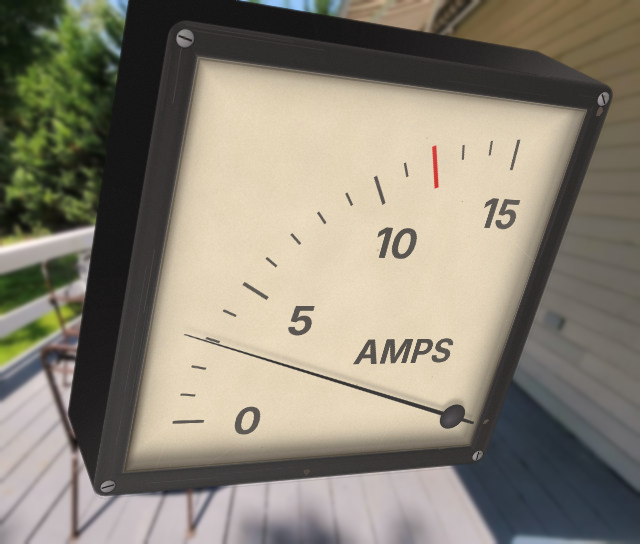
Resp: 3A
